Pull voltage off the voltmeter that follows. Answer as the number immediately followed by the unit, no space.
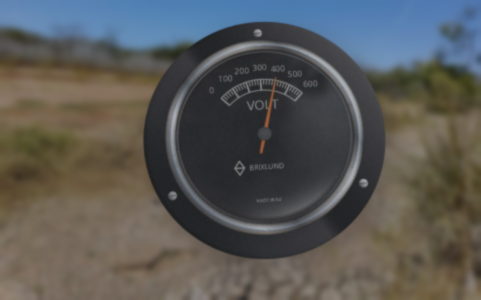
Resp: 400V
